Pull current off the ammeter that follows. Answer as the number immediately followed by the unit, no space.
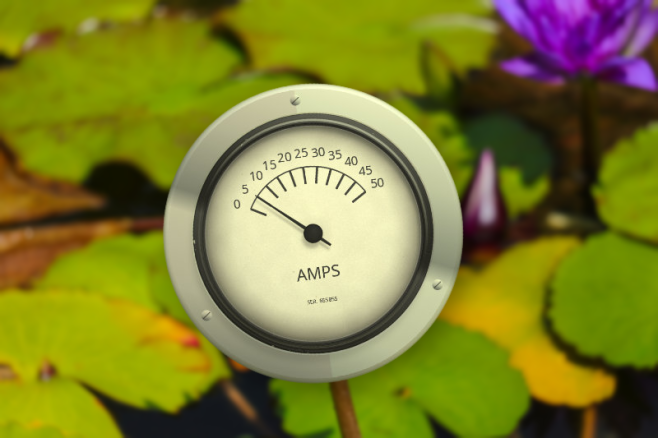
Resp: 5A
